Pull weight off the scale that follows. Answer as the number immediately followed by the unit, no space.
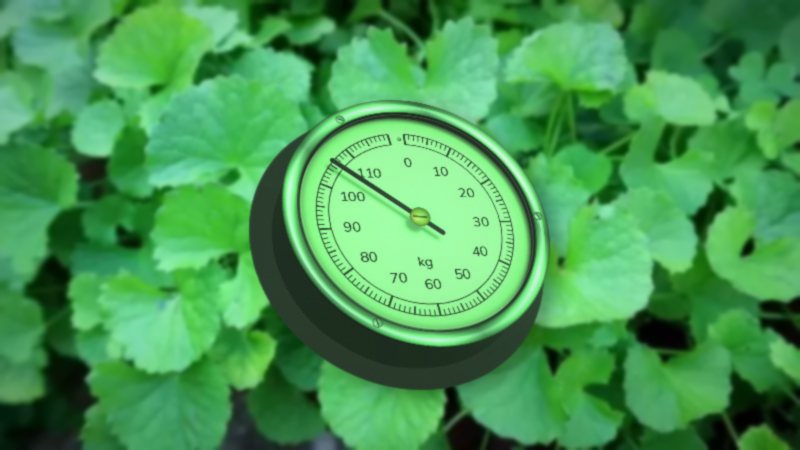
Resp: 105kg
